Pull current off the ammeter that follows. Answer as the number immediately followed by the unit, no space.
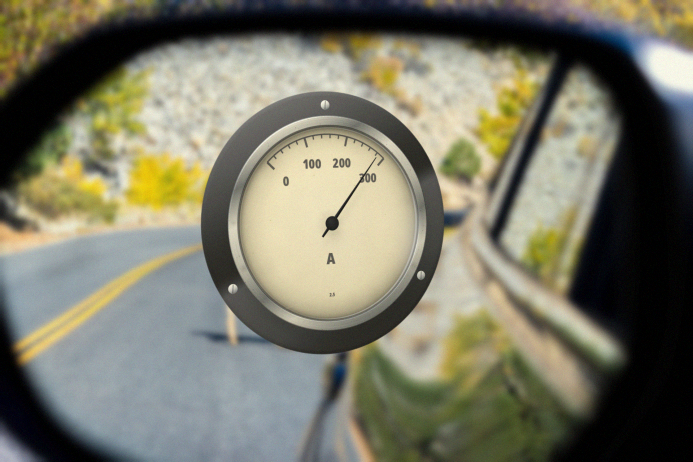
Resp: 280A
